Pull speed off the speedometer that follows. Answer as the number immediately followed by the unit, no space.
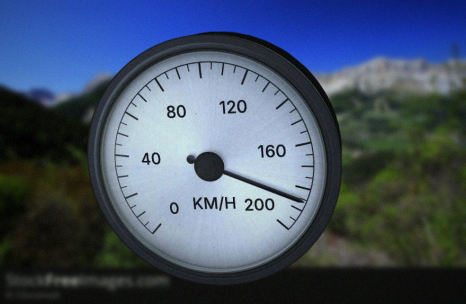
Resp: 185km/h
